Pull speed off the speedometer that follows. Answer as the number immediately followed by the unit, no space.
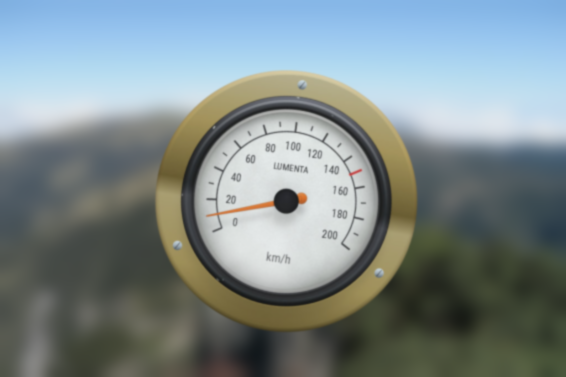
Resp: 10km/h
